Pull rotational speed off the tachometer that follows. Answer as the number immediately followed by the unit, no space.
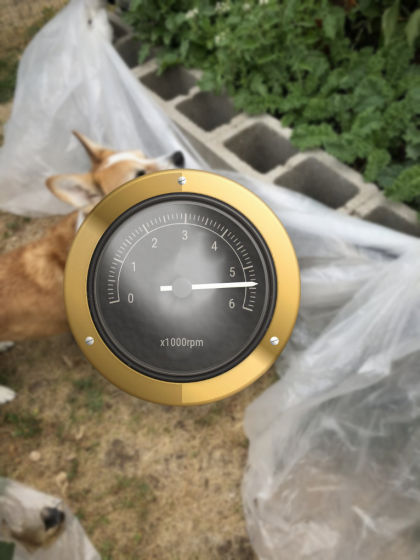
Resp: 5400rpm
